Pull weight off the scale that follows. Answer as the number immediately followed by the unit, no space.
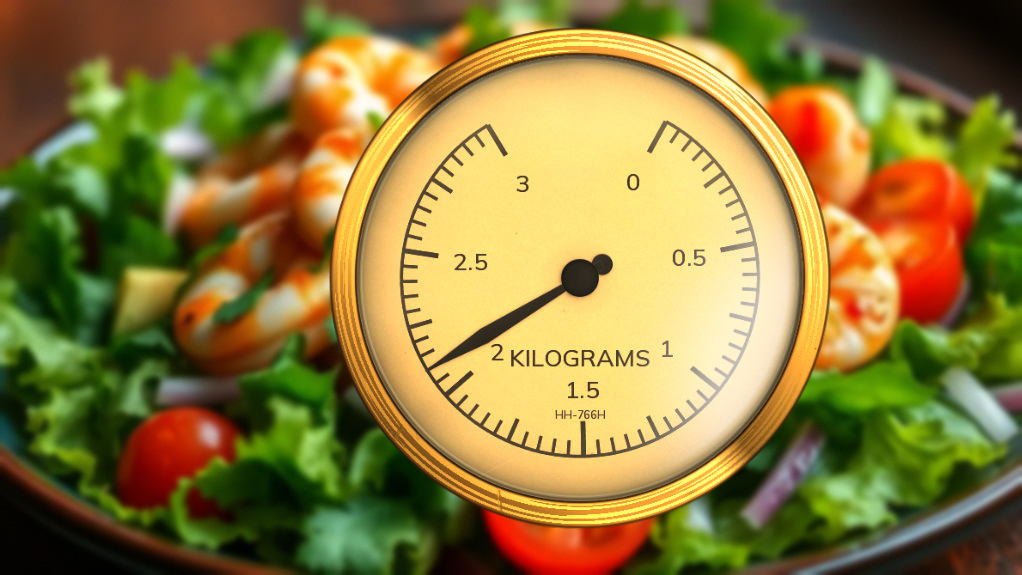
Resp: 2.1kg
